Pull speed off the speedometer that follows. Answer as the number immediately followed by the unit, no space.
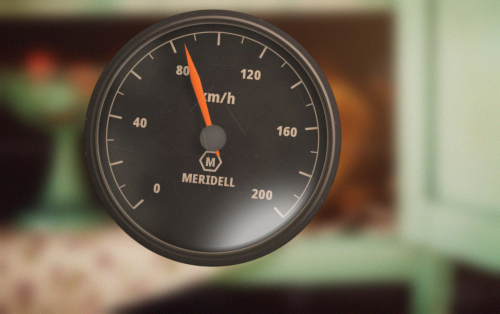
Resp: 85km/h
